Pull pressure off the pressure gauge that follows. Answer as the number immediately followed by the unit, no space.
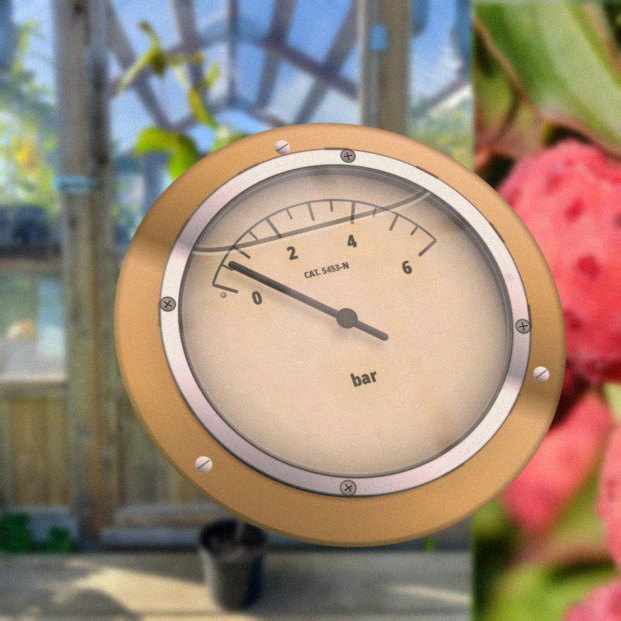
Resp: 0.5bar
